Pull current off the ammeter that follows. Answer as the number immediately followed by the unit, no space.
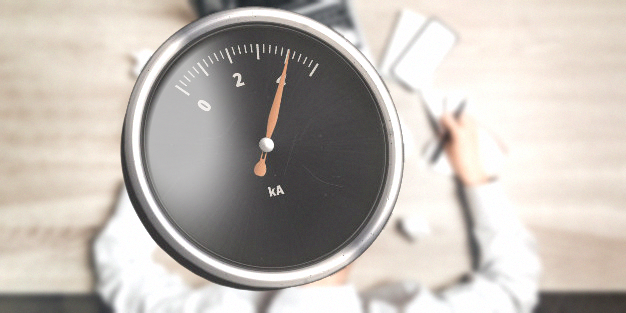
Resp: 4kA
